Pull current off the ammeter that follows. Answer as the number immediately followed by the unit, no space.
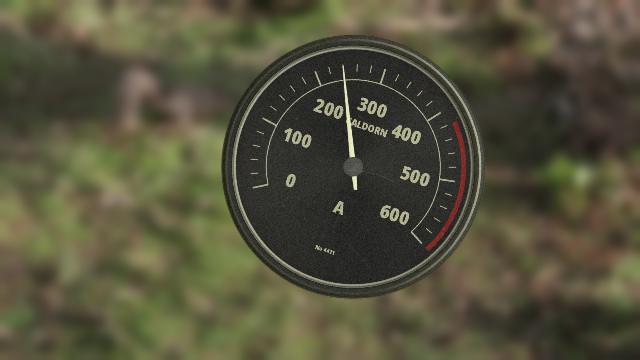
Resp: 240A
